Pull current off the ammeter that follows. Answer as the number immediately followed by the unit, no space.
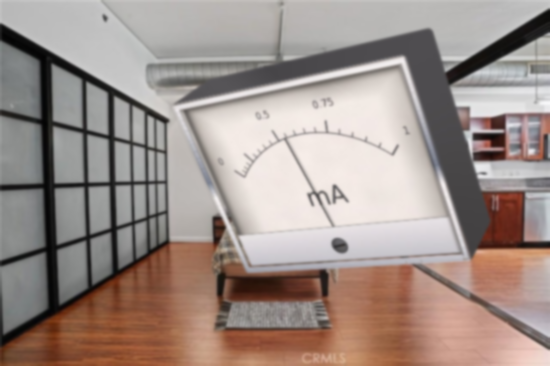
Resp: 0.55mA
